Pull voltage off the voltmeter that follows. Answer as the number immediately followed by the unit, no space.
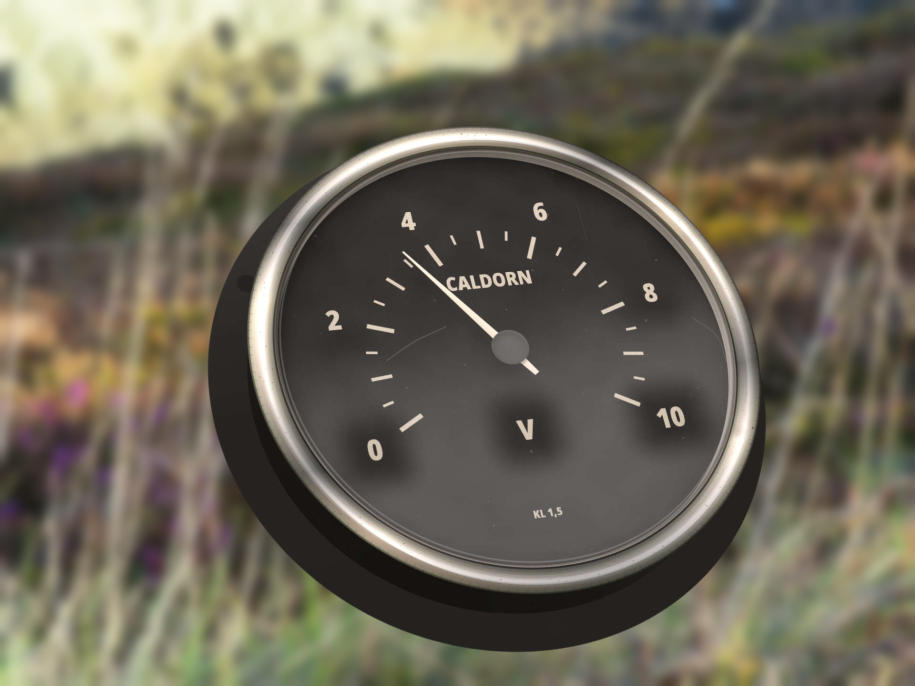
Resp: 3.5V
